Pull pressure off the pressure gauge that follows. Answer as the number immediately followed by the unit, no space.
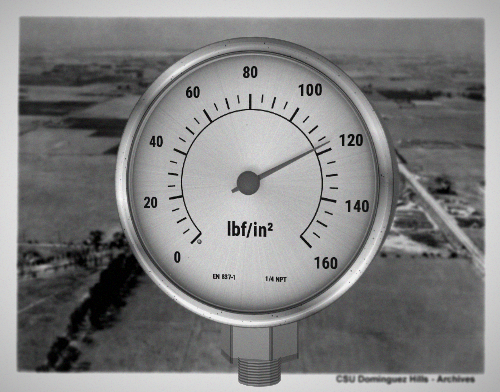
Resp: 117.5psi
